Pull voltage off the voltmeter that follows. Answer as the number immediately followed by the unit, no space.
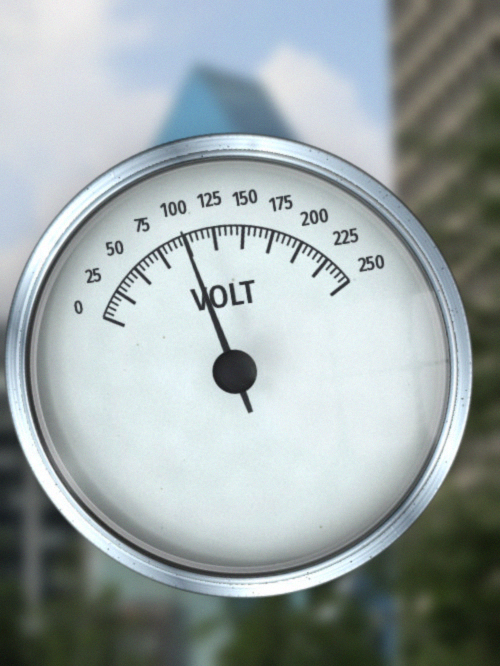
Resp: 100V
